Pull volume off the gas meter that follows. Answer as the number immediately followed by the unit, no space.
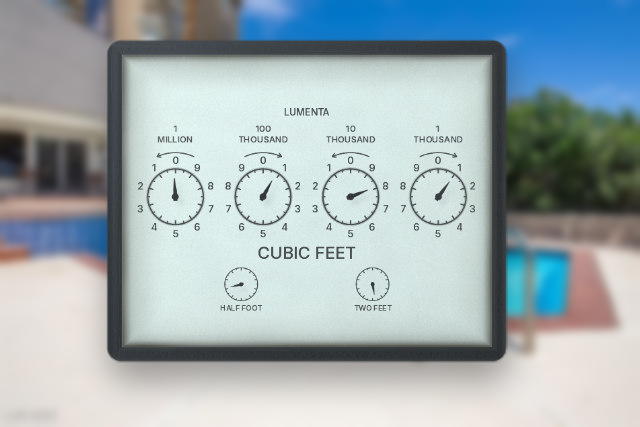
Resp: 8100ft³
